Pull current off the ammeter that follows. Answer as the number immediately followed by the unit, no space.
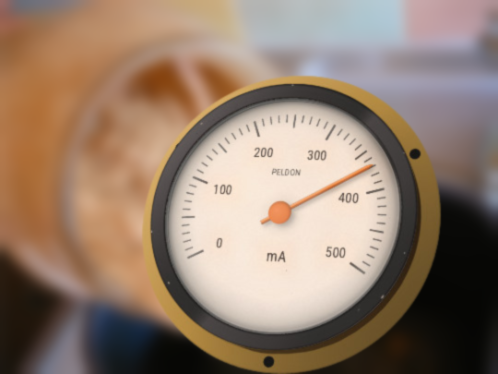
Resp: 370mA
